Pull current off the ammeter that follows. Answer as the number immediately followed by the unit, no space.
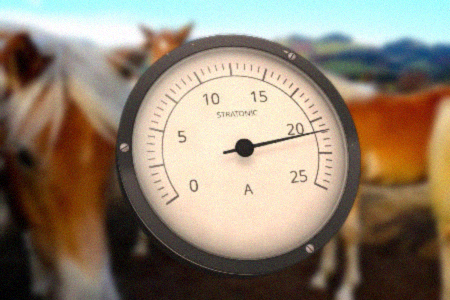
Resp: 21A
